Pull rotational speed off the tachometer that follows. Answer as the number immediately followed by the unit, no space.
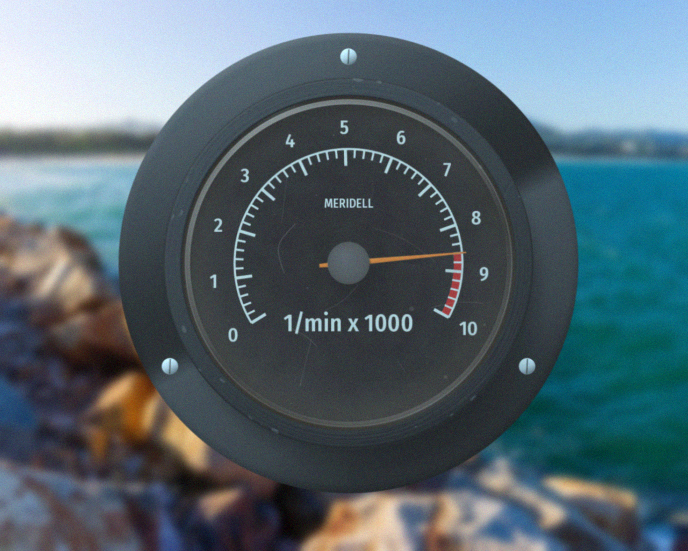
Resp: 8600rpm
